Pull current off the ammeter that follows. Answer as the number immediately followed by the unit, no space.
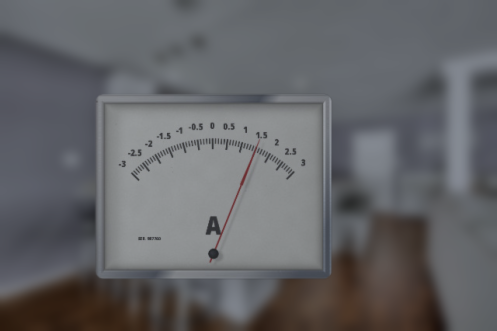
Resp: 1.5A
